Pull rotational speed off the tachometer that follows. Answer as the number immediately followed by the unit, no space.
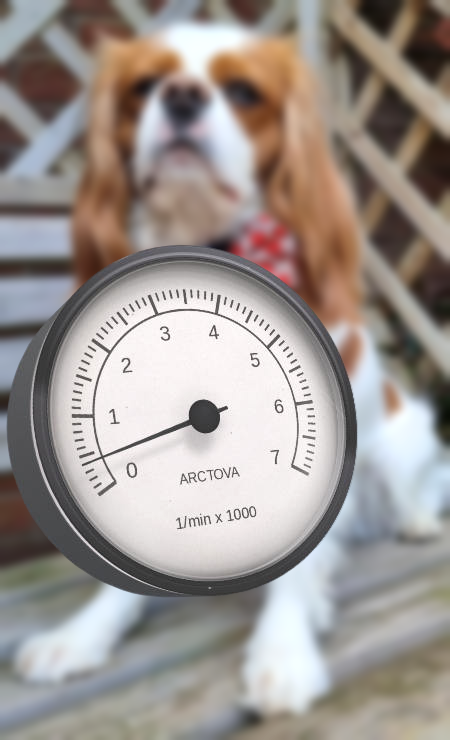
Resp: 400rpm
